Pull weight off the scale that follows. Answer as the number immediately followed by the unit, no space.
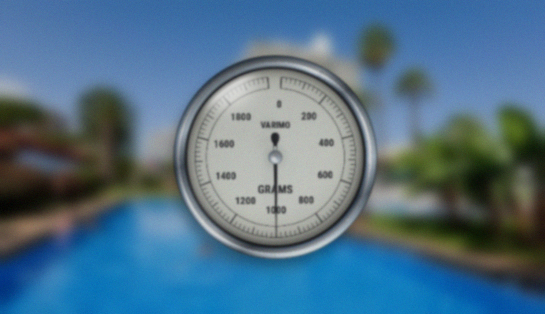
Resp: 1000g
